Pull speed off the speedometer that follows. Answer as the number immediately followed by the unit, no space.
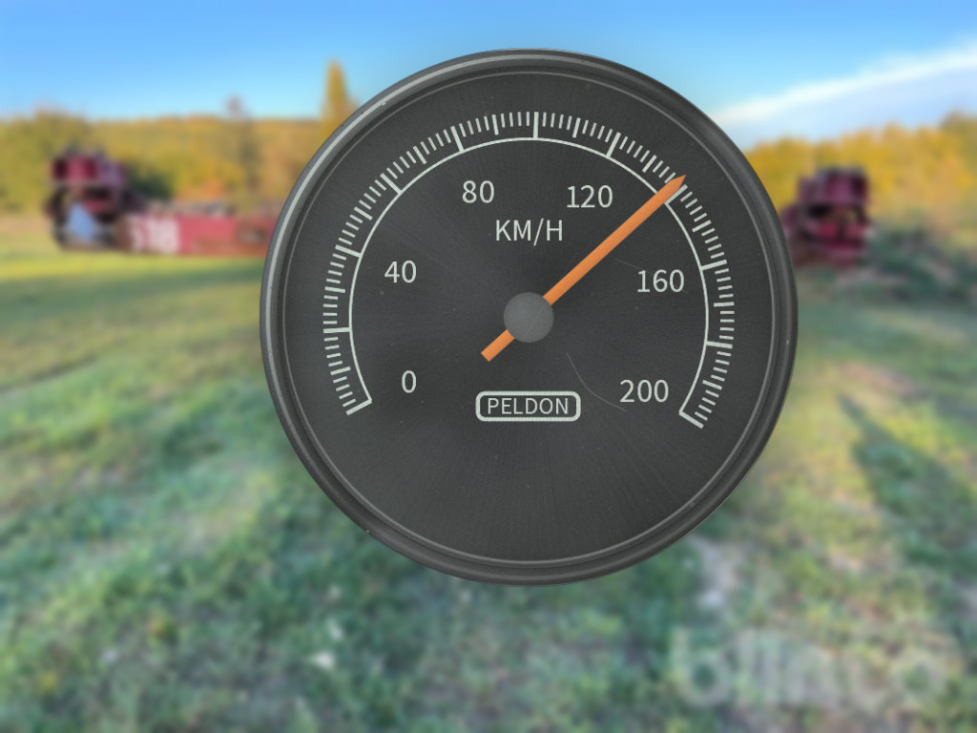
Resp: 138km/h
